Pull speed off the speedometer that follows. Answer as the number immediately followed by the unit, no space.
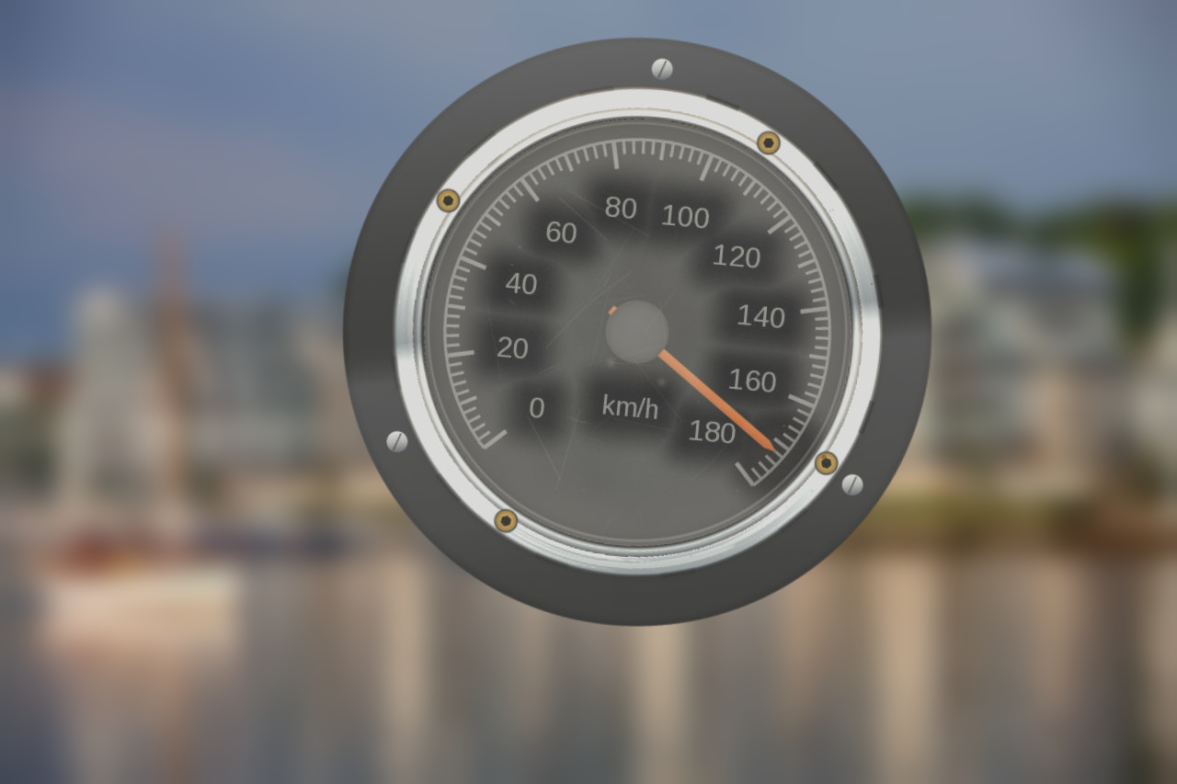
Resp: 172km/h
